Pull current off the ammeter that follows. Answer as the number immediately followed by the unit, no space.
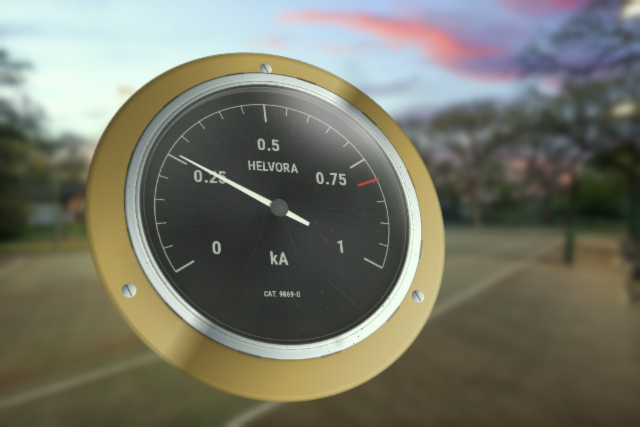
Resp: 0.25kA
